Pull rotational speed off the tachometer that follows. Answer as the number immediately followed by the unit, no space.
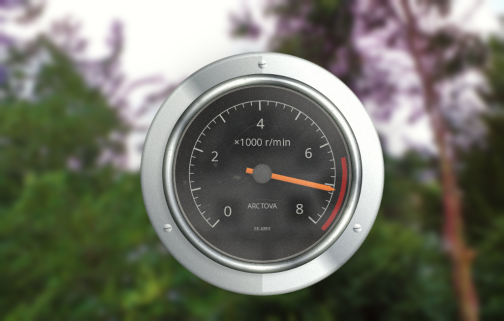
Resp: 7100rpm
